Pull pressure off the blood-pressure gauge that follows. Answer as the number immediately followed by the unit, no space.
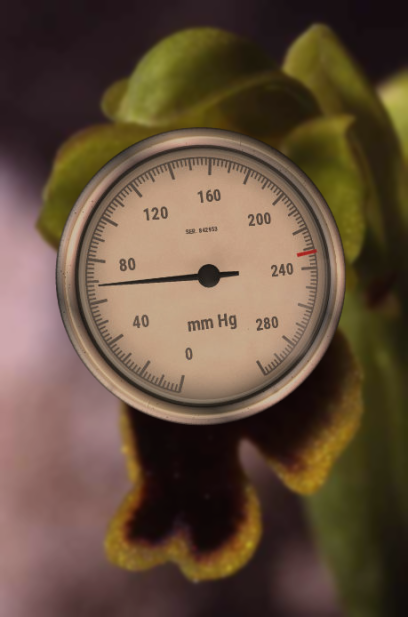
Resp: 68mmHg
